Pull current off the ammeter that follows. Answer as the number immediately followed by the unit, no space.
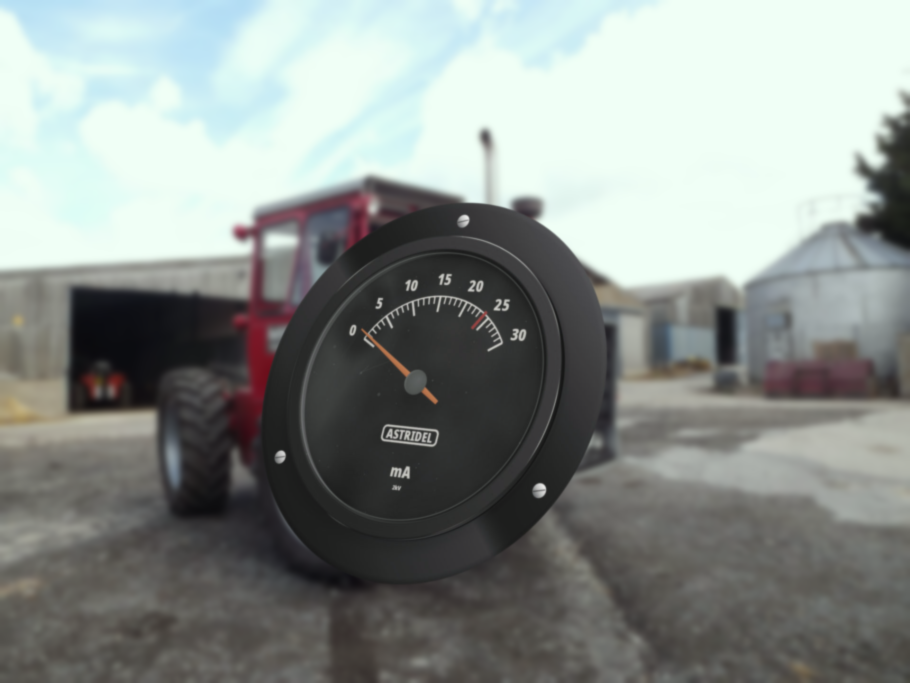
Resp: 1mA
